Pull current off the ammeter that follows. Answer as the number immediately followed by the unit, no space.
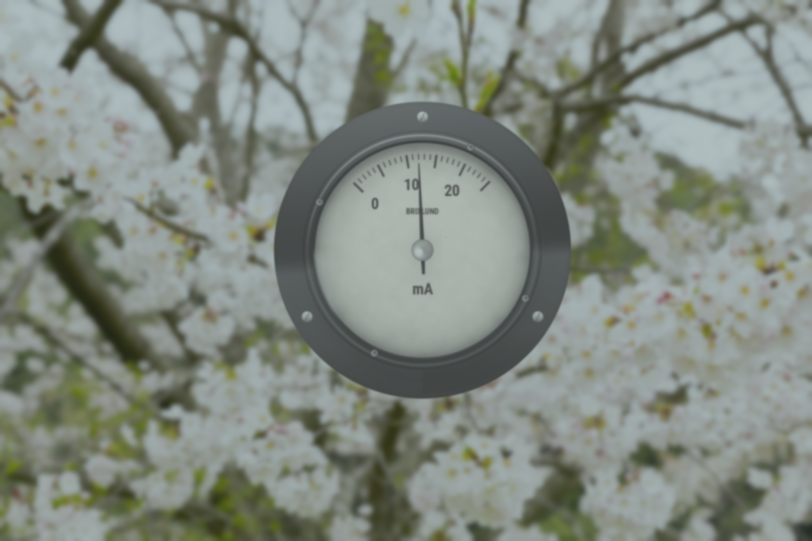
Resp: 12mA
